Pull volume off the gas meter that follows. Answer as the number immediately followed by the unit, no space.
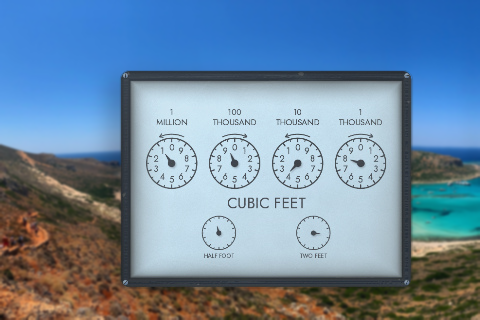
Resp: 93800ft³
